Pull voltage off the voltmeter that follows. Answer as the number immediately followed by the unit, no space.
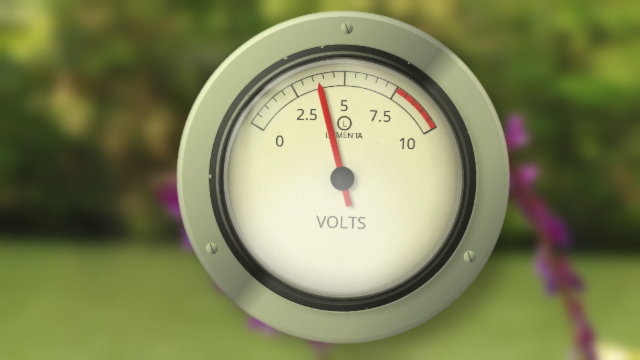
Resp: 3.75V
